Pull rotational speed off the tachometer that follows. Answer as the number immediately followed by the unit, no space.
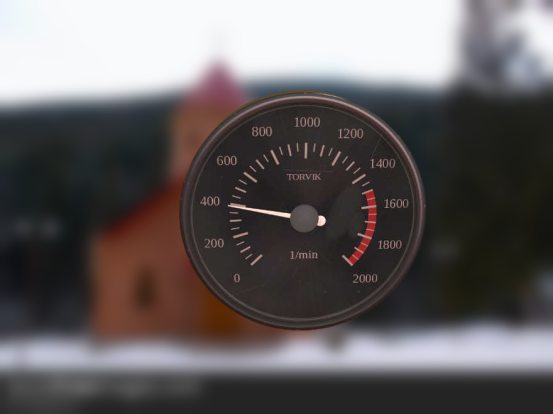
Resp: 400rpm
